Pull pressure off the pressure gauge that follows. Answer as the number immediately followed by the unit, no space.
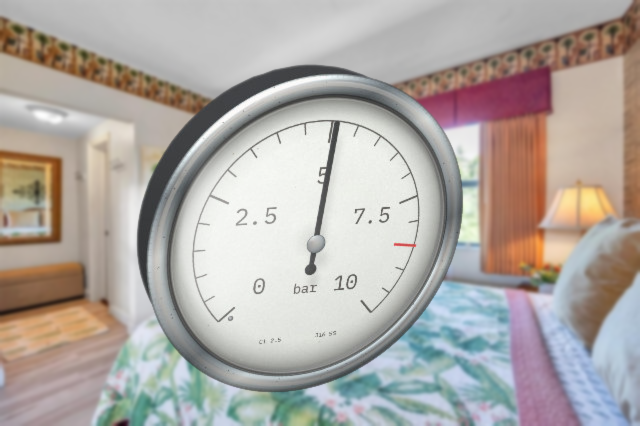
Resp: 5bar
